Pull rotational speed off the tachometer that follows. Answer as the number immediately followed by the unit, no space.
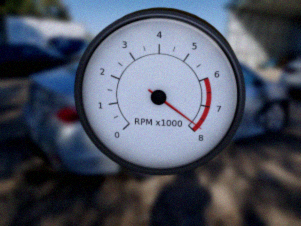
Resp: 7750rpm
